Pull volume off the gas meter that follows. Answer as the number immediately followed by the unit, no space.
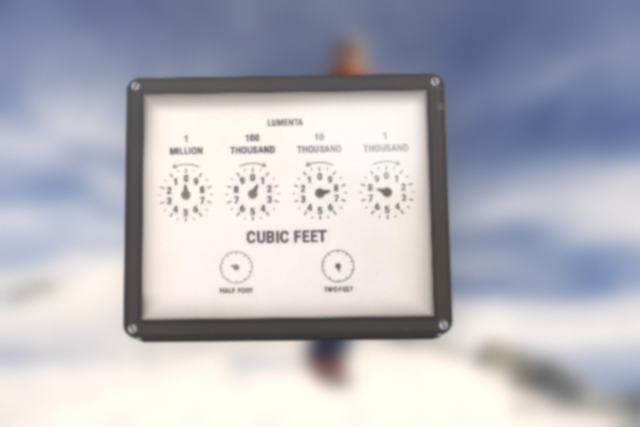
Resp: 7800ft³
